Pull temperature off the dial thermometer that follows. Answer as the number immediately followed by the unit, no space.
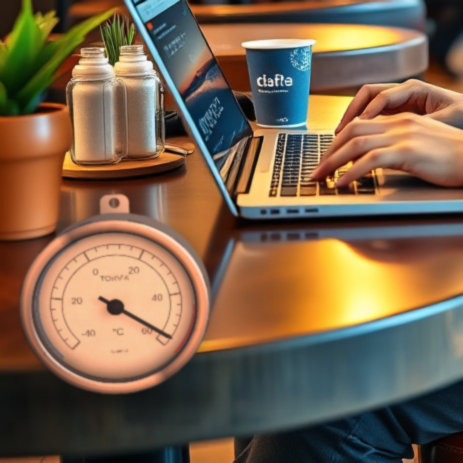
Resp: 56°C
